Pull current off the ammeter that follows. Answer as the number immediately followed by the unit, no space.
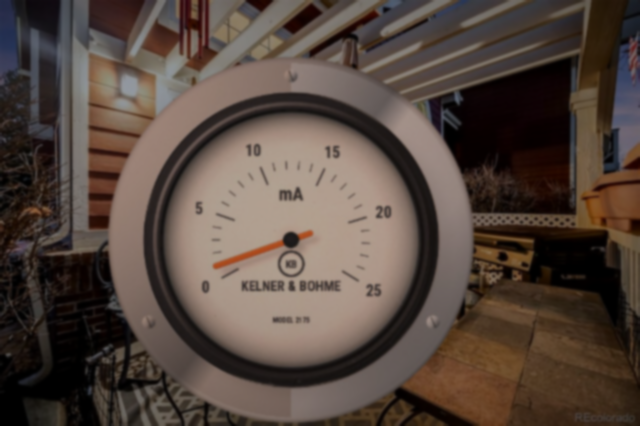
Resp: 1mA
